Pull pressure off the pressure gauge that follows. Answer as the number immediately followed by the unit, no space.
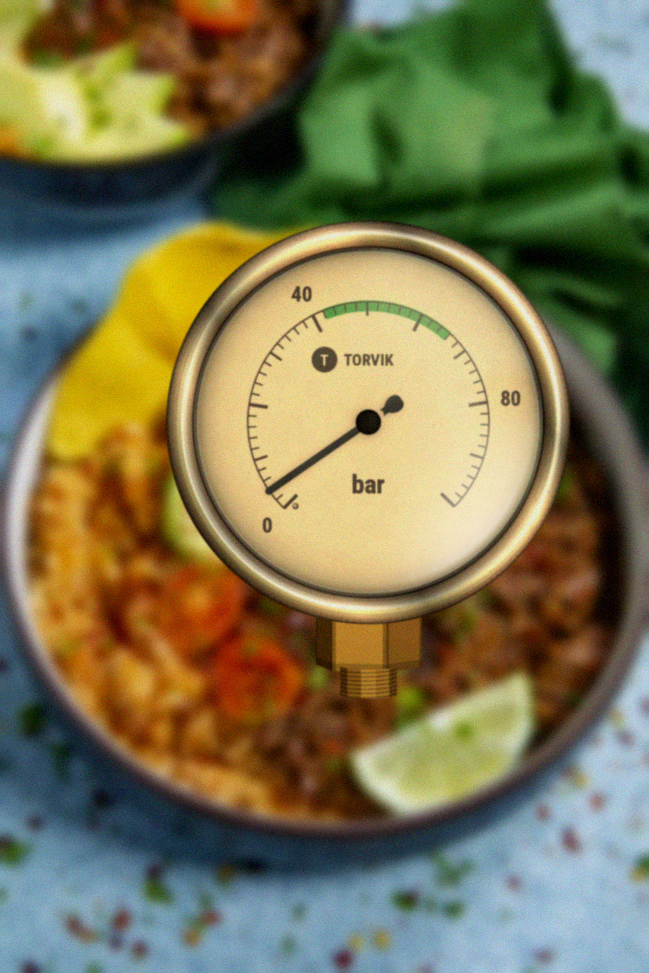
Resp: 4bar
